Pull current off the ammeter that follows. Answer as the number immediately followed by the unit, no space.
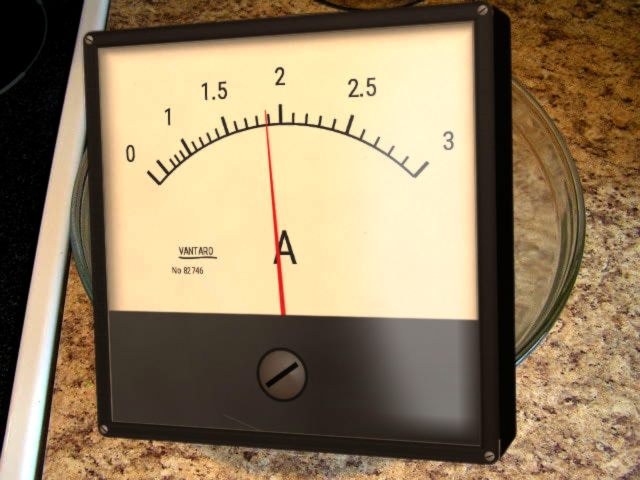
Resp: 1.9A
